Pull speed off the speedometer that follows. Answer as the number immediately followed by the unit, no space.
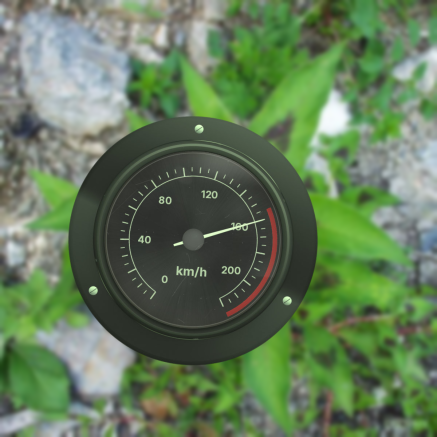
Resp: 160km/h
